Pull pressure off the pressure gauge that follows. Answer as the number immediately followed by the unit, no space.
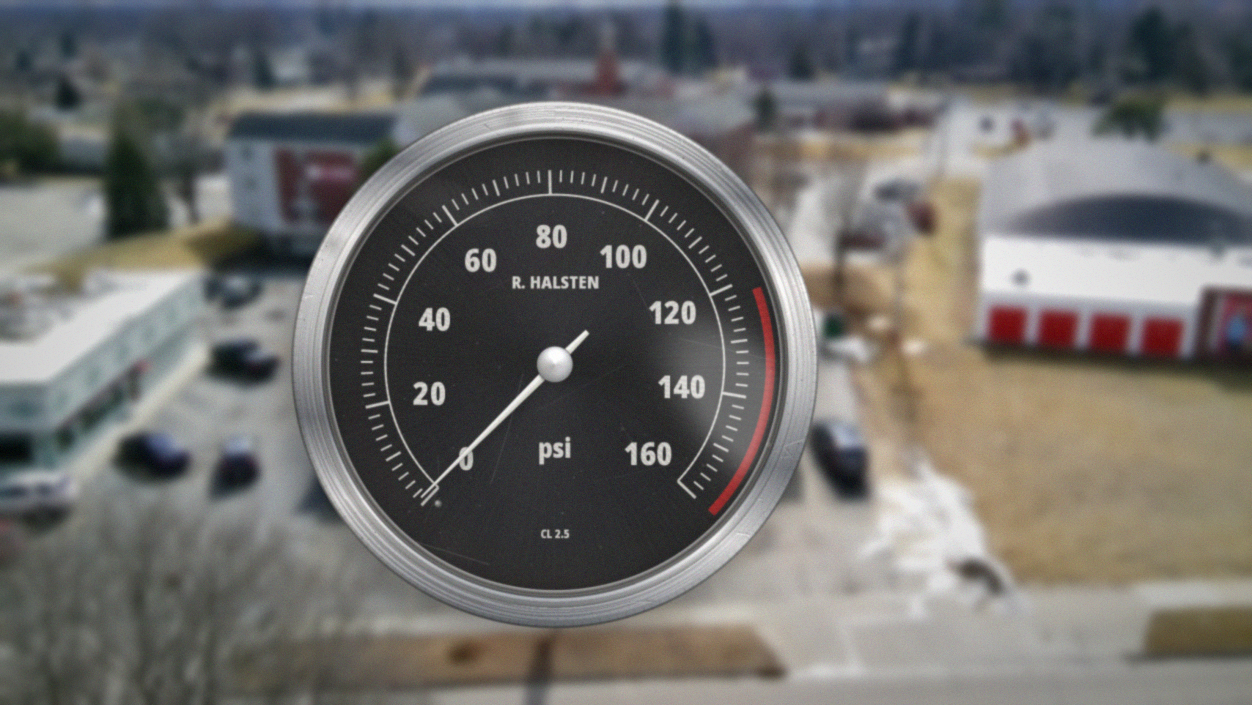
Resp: 1psi
